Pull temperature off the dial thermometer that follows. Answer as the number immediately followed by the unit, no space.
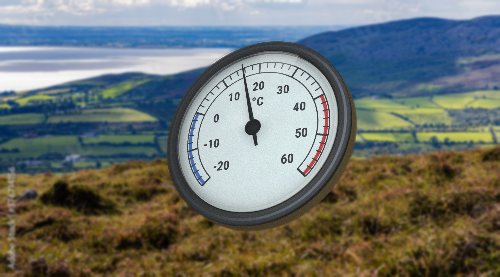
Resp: 16°C
